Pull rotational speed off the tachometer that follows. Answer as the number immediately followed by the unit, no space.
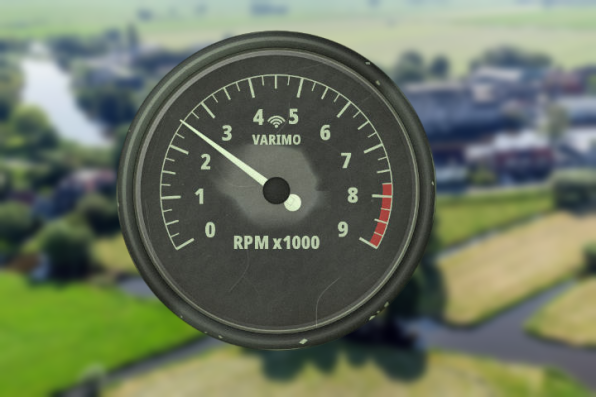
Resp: 2500rpm
